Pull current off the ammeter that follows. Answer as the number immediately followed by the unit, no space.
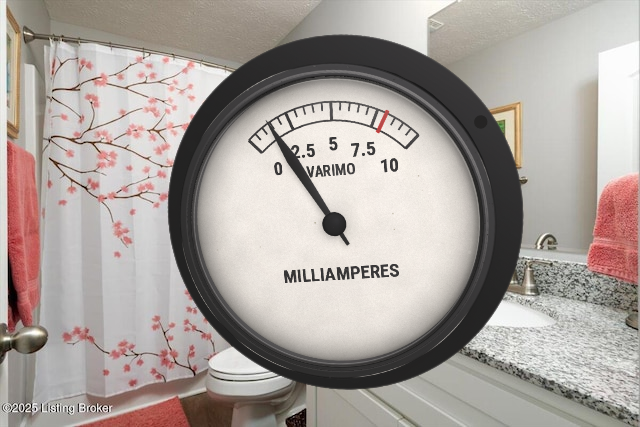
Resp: 1.5mA
